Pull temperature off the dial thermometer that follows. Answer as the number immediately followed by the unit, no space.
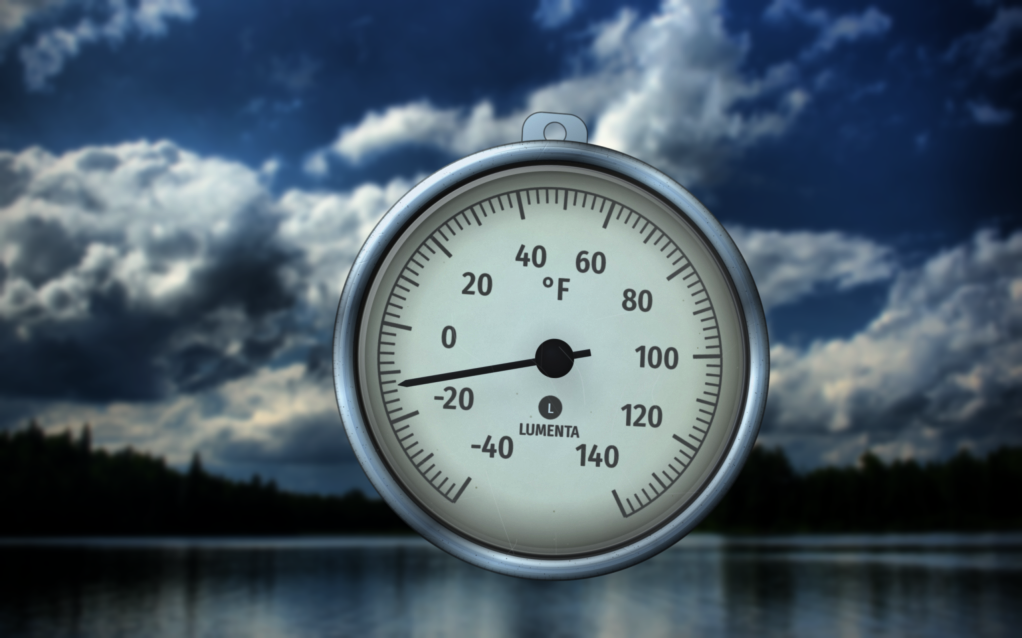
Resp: -13°F
